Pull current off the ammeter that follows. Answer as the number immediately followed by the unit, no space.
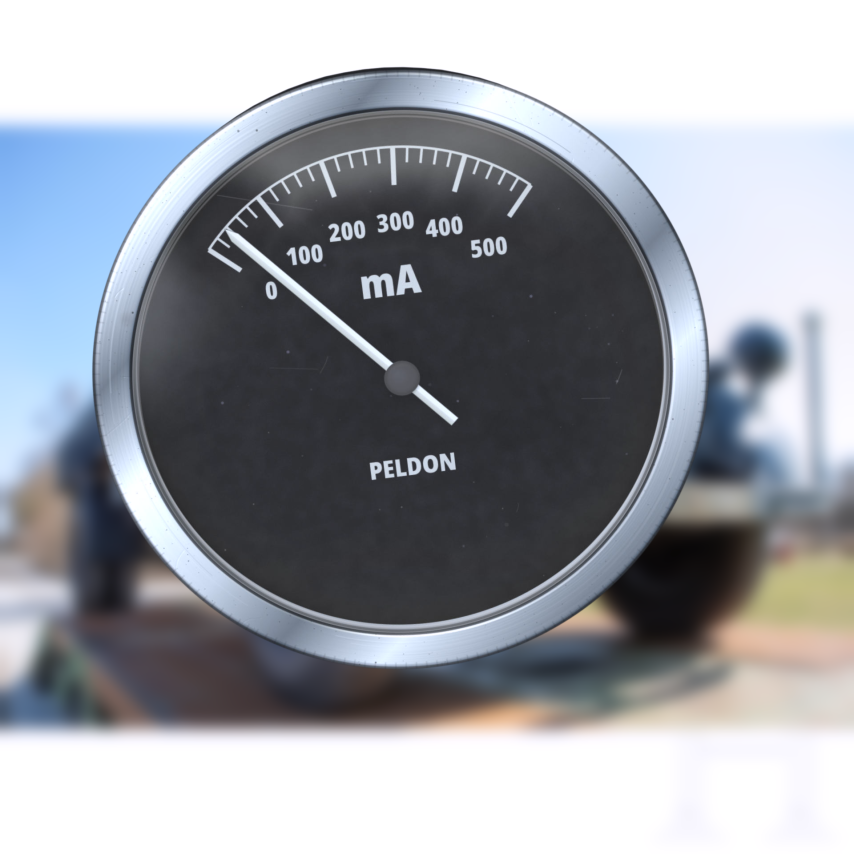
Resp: 40mA
